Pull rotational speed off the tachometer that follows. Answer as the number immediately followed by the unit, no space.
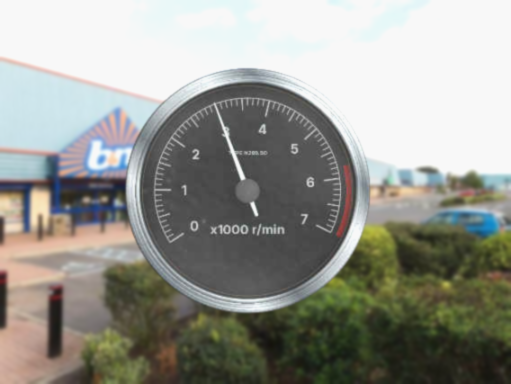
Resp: 3000rpm
